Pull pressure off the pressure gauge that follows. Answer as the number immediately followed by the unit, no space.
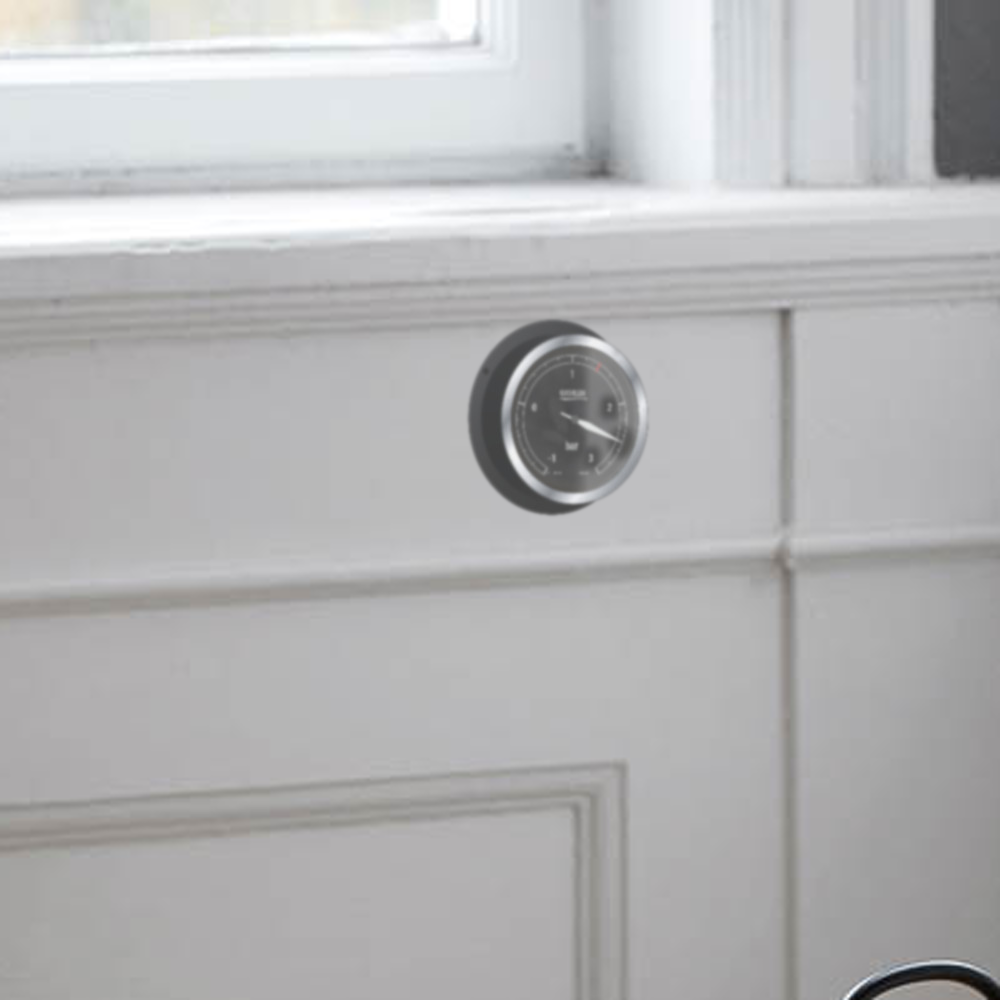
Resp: 2.5bar
